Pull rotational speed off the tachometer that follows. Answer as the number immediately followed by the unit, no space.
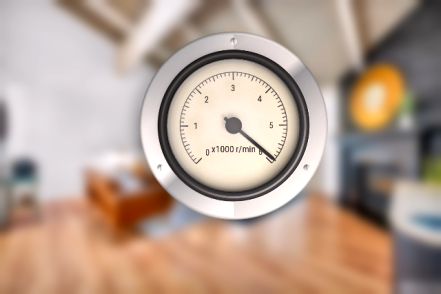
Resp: 5900rpm
